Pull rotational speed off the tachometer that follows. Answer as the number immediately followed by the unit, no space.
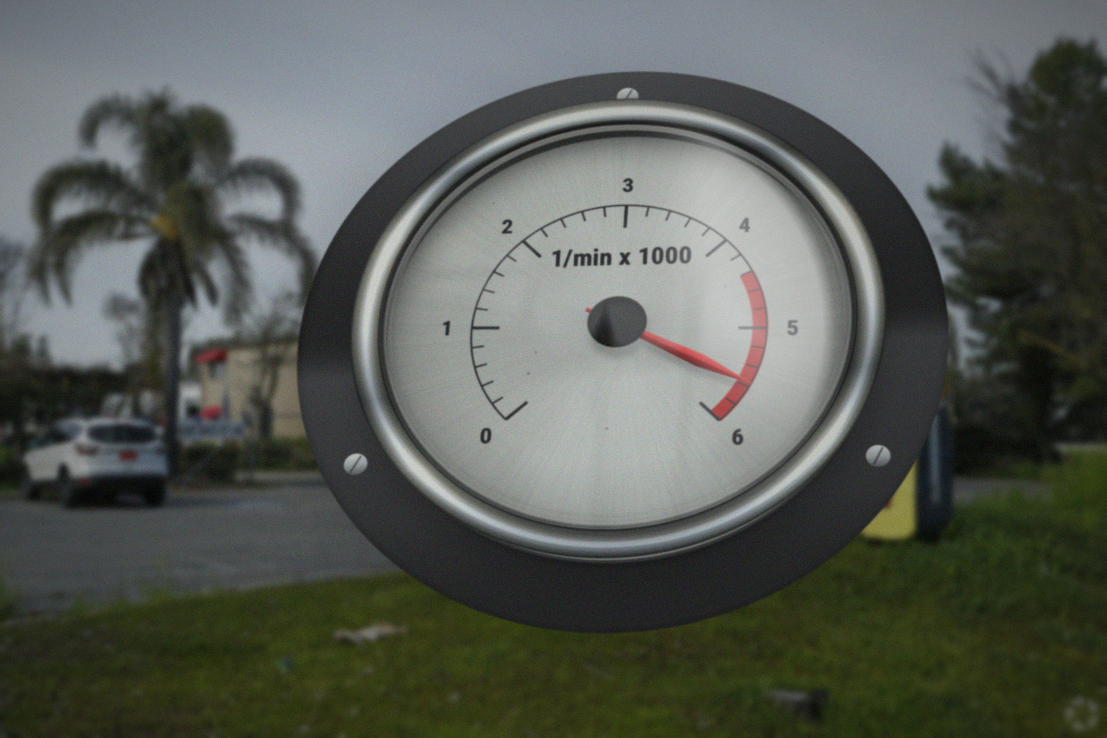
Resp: 5600rpm
